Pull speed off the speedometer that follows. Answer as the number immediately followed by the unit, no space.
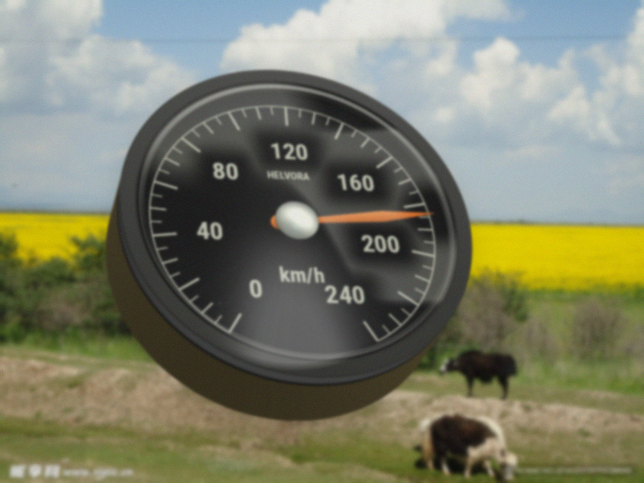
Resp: 185km/h
